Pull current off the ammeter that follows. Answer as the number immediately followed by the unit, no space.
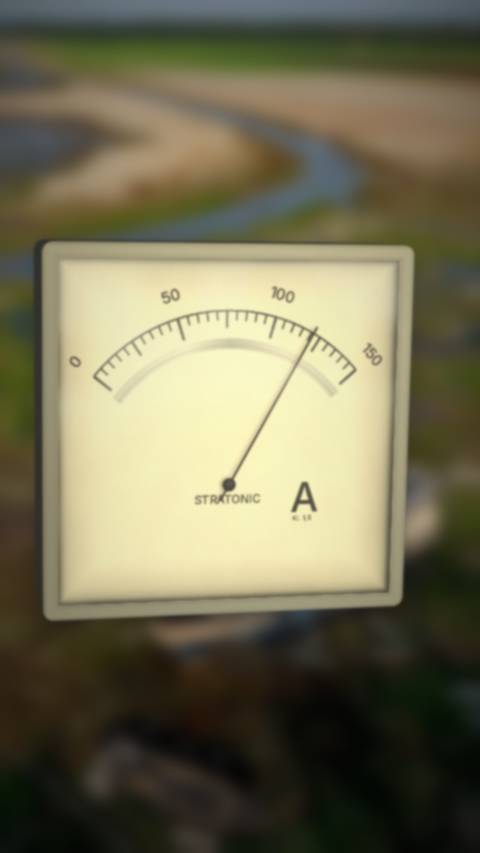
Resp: 120A
